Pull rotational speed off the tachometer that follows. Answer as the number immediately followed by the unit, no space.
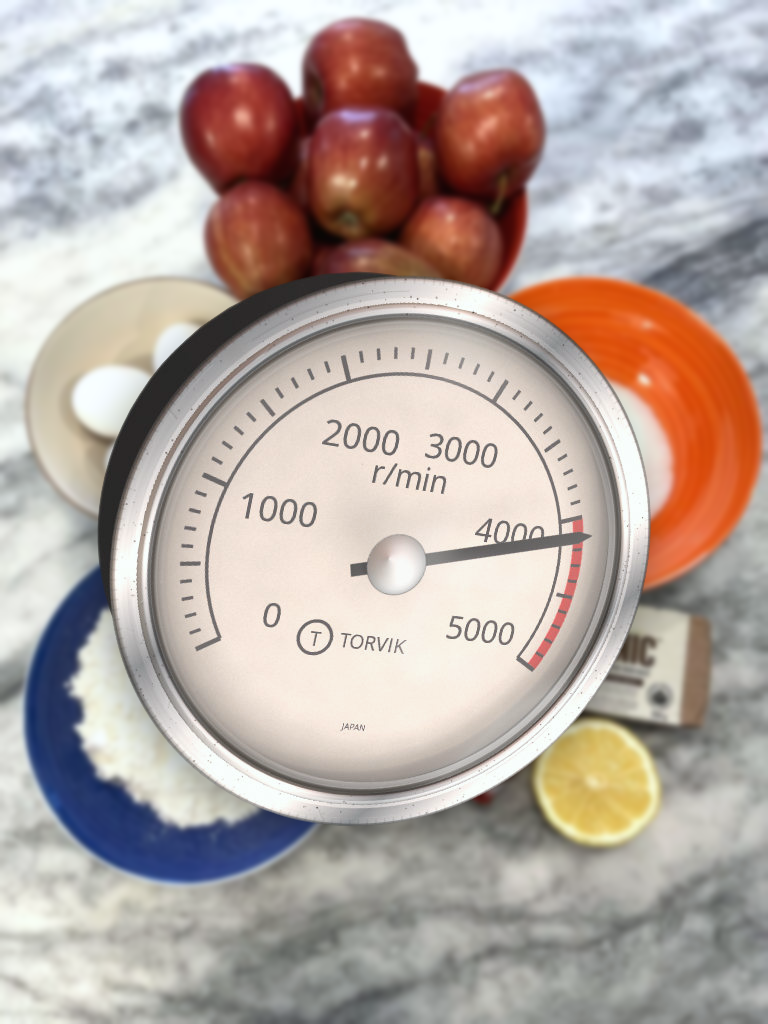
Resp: 4100rpm
